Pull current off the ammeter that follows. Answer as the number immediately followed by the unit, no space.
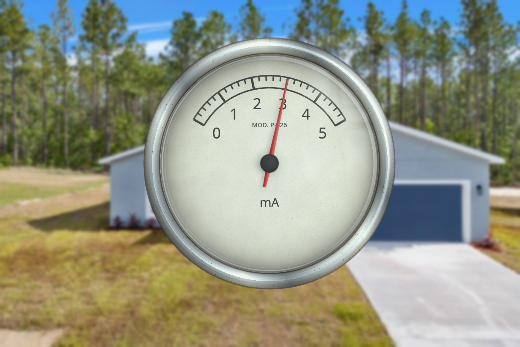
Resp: 3mA
